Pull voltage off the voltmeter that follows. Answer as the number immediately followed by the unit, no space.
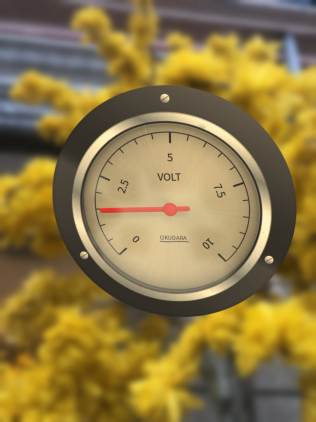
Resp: 1.5V
